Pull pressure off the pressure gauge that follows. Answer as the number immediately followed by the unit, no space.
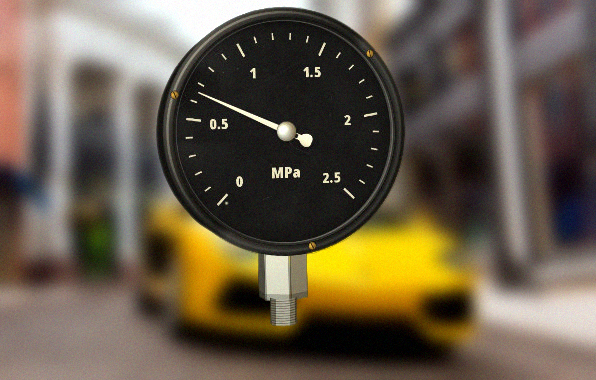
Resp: 0.65MPa
